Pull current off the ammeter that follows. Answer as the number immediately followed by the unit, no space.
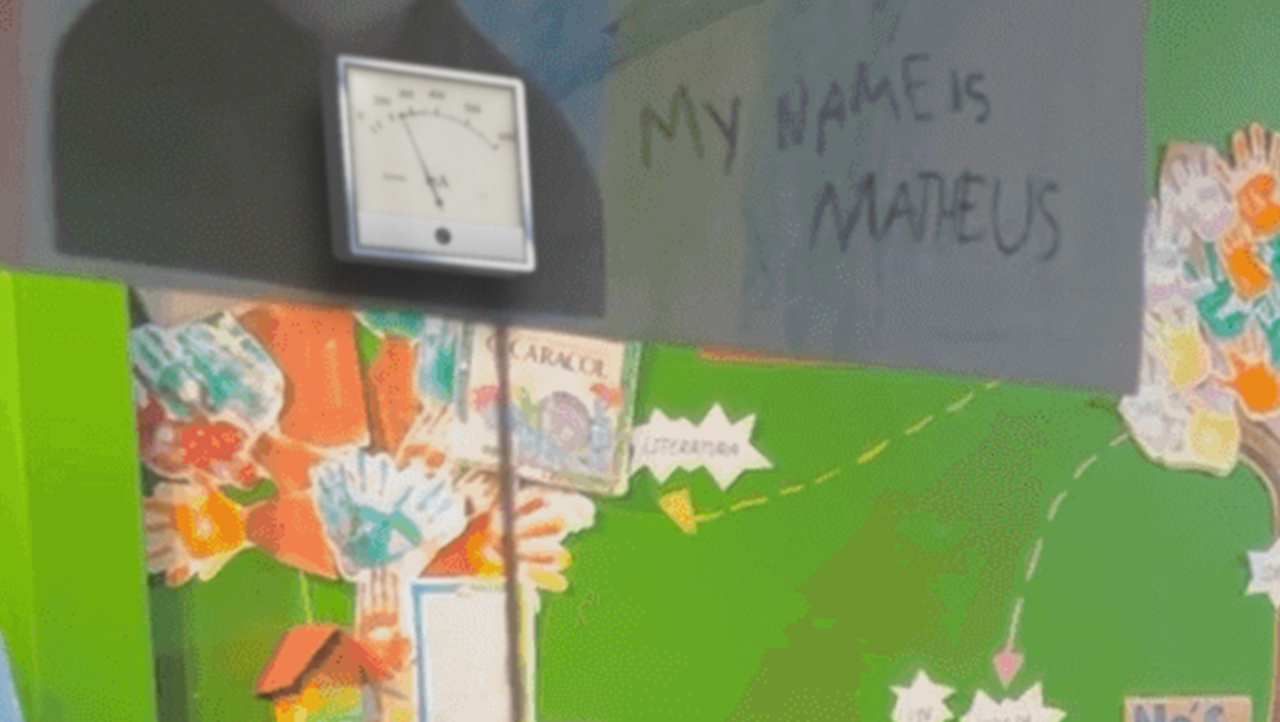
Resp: 250mA
